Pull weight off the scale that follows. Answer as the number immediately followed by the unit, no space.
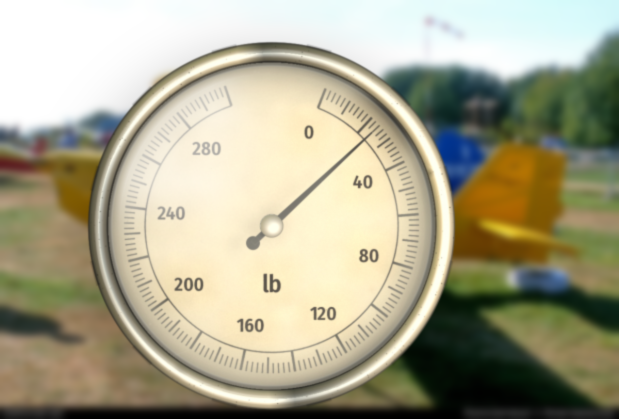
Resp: 24lb
